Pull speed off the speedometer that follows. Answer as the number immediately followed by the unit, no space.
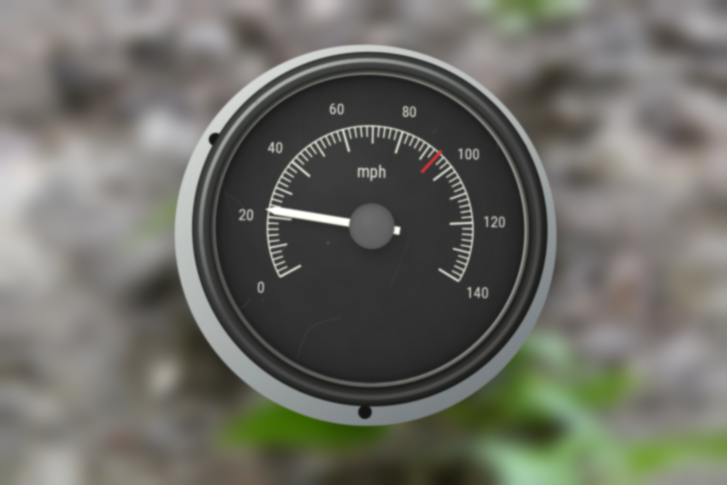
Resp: 22mph
